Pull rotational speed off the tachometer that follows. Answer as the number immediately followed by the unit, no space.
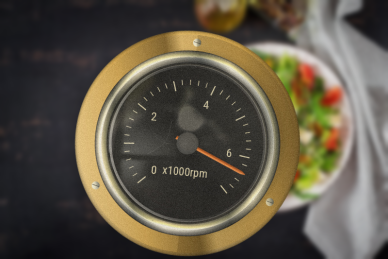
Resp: 6400rpm
